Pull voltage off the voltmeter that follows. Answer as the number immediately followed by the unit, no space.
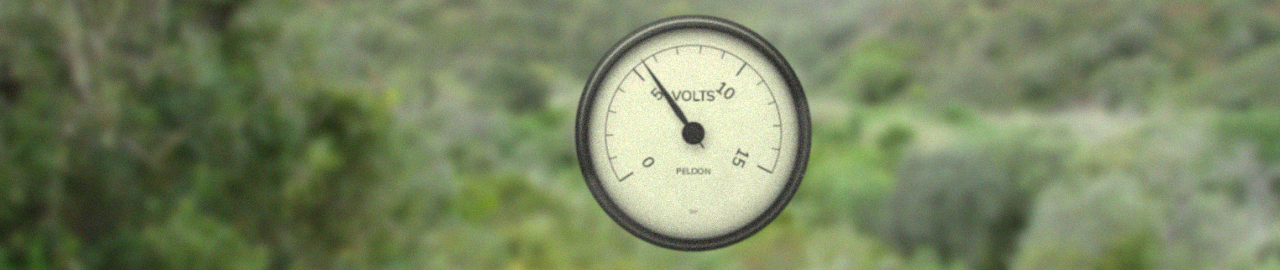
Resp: 5.5V
